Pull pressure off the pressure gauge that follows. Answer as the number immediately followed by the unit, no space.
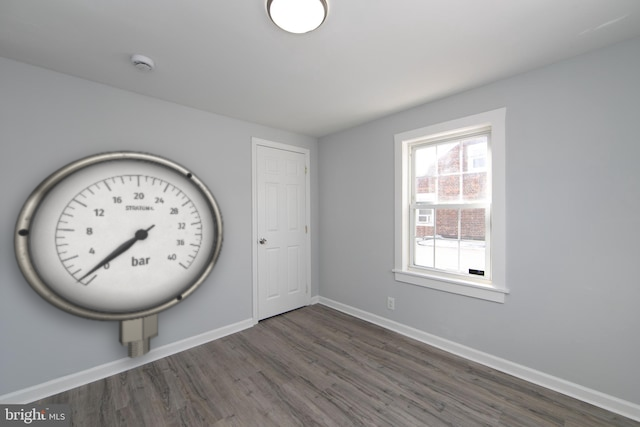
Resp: 1bar
